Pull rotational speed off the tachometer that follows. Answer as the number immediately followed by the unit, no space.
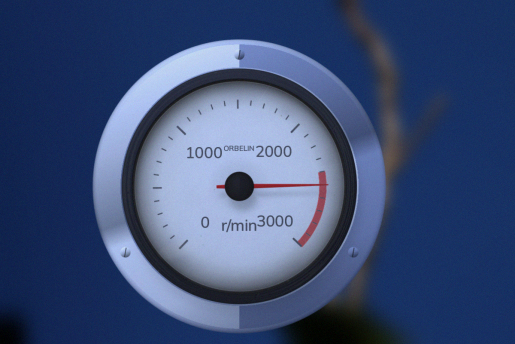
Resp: 2500rpm
